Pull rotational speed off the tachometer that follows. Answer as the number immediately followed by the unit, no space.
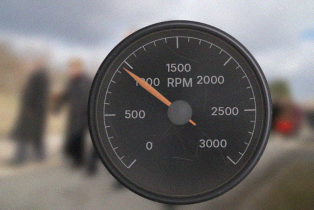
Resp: 950rpm
